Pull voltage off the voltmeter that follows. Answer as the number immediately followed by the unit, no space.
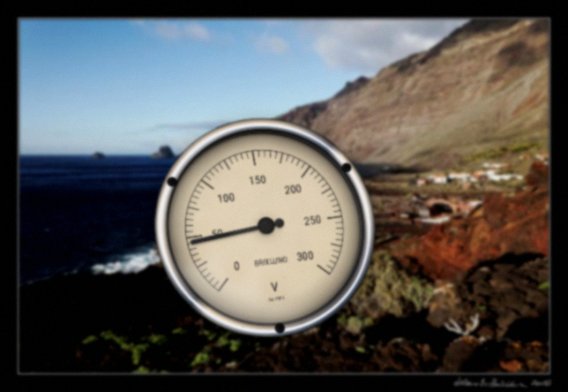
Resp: 45V
